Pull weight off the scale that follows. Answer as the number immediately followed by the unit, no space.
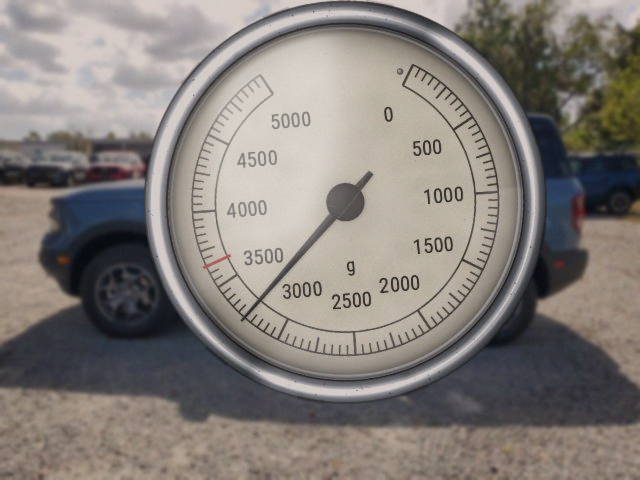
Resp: 3250g
